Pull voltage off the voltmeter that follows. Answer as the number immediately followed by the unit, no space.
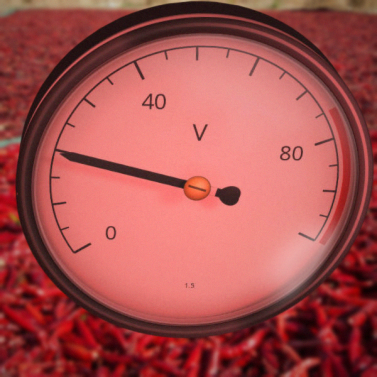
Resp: 20V
